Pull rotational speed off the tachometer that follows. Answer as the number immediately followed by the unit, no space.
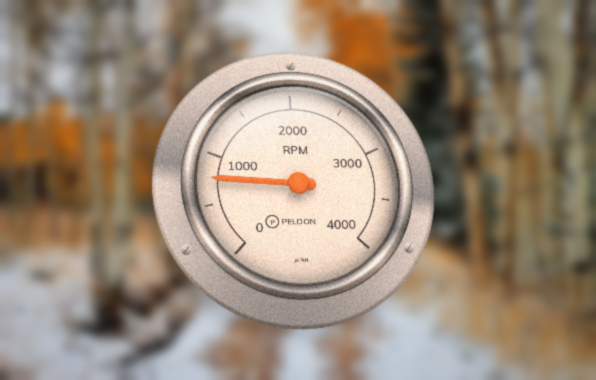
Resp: 750rpm
